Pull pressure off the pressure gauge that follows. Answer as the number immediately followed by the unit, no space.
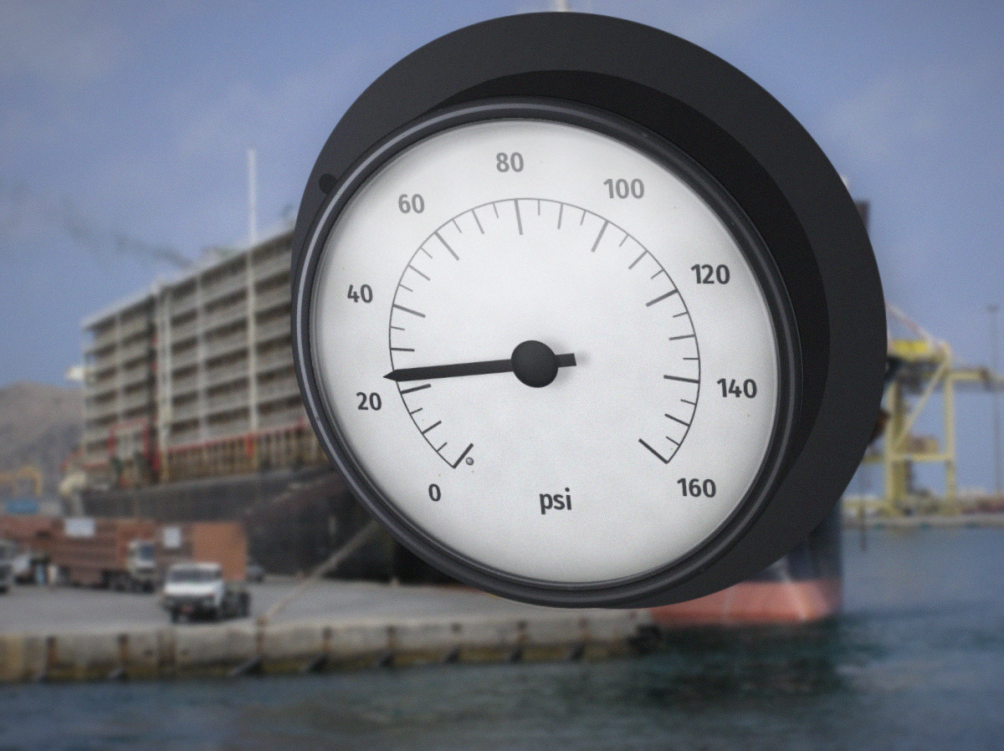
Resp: 25psi
